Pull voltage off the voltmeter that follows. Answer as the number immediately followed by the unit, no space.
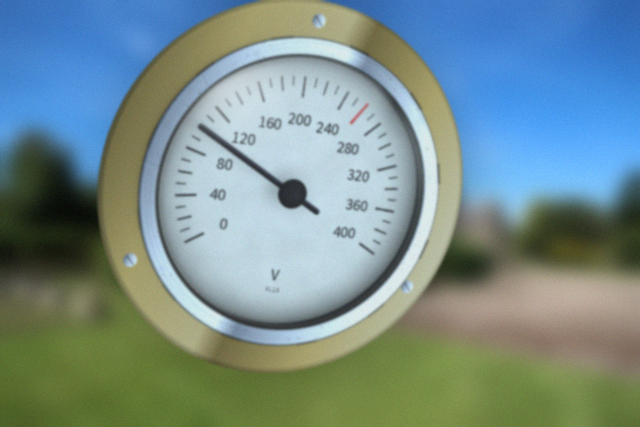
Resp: 100V
